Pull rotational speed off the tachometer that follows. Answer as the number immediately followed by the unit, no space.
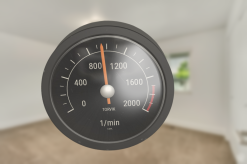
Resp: 950rpm
